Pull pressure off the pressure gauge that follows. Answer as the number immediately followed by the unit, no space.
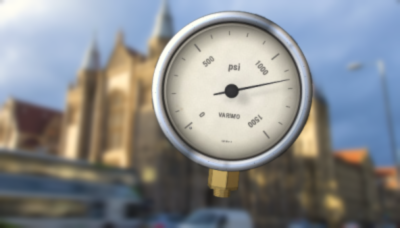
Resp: 1150psi
